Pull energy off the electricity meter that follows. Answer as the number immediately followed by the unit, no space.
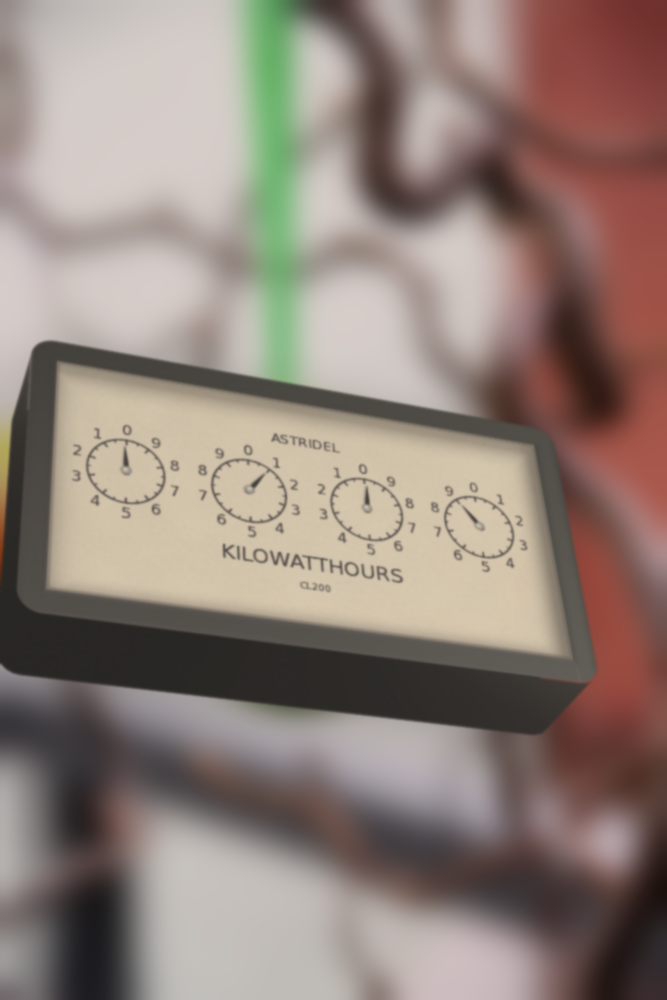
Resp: 99kWh
